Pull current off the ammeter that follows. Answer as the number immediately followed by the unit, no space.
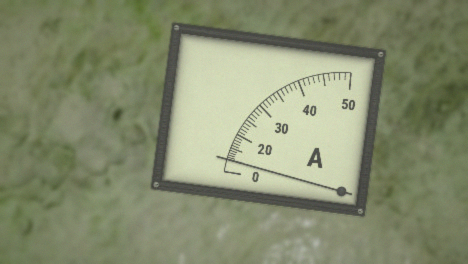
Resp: 10A
